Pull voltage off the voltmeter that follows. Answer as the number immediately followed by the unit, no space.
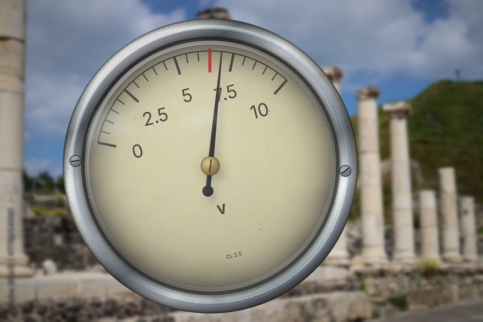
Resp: 7V
